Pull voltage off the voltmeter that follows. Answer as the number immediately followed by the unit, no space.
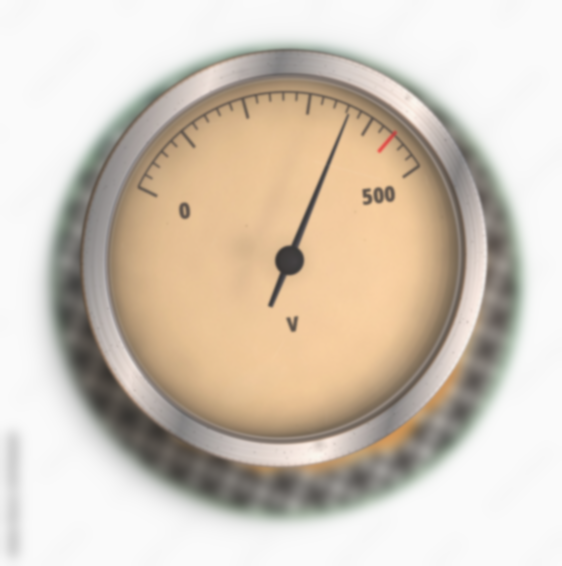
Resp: 360V
